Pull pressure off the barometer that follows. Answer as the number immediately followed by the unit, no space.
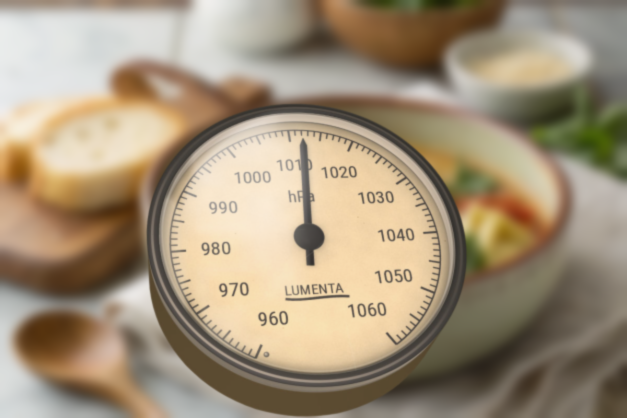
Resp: 1012hPa
